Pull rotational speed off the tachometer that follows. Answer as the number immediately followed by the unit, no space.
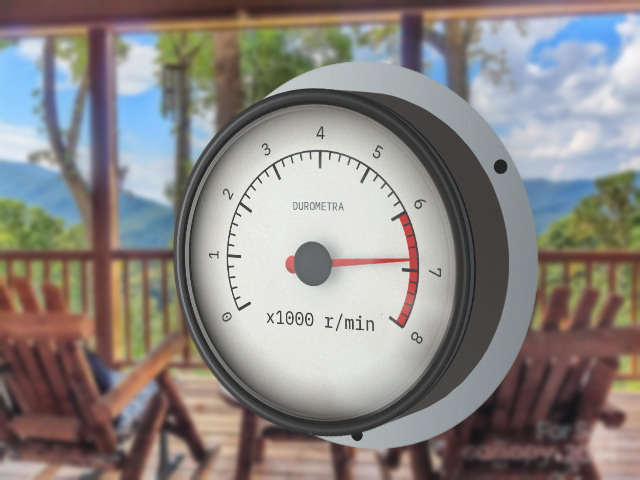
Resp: 6800rpm
